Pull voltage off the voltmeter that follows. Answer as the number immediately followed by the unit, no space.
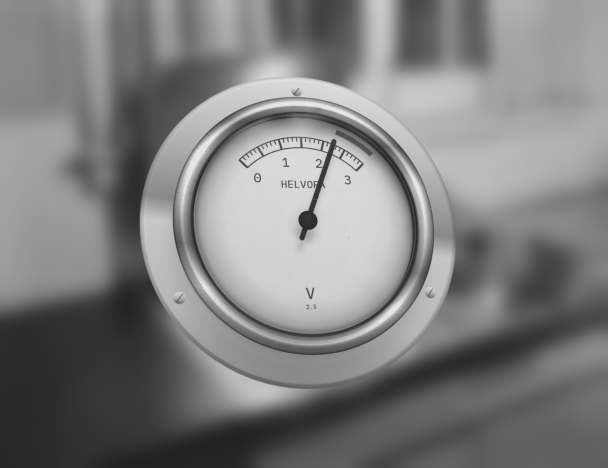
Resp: 2.2V
